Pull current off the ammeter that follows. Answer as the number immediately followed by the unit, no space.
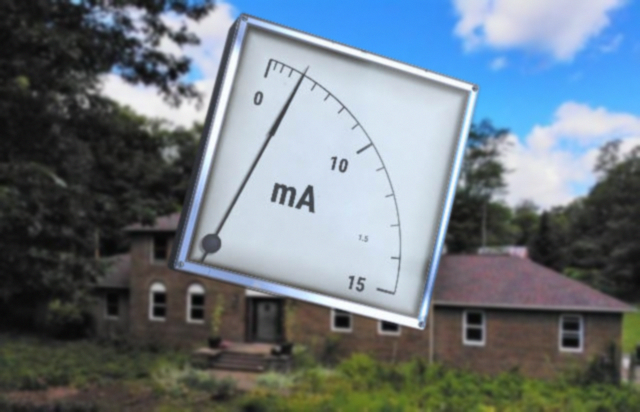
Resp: 5mA
